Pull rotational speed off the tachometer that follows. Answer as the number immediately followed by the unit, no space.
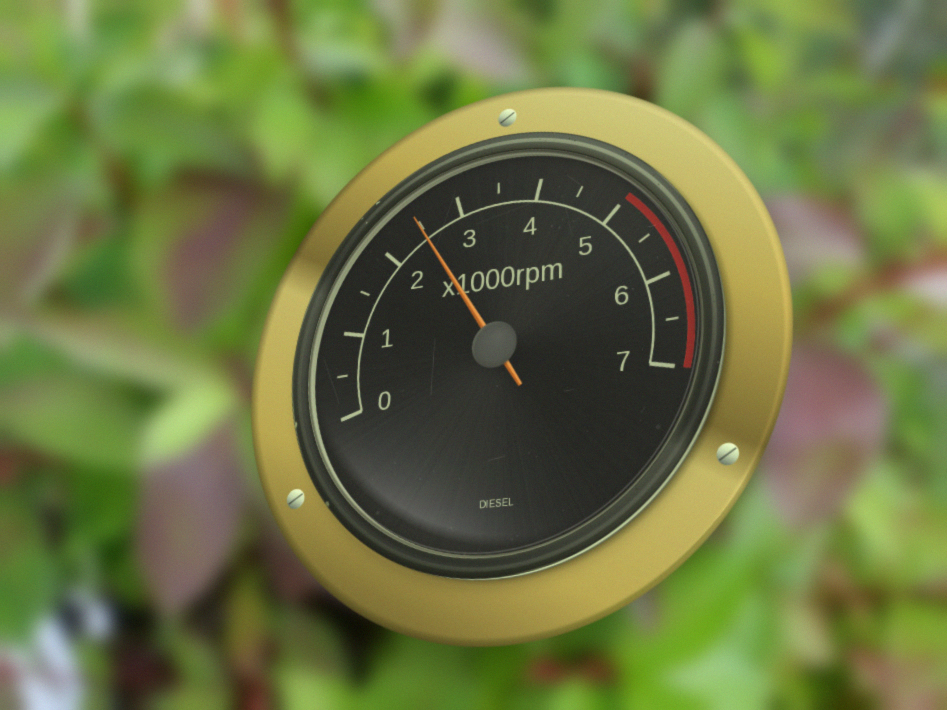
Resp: 2500rpm
